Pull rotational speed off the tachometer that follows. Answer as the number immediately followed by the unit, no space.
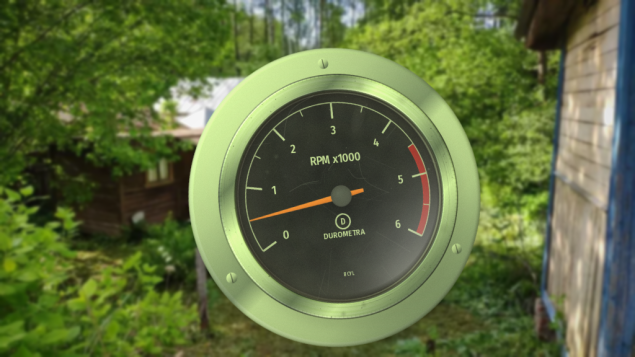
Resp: 500rpm
